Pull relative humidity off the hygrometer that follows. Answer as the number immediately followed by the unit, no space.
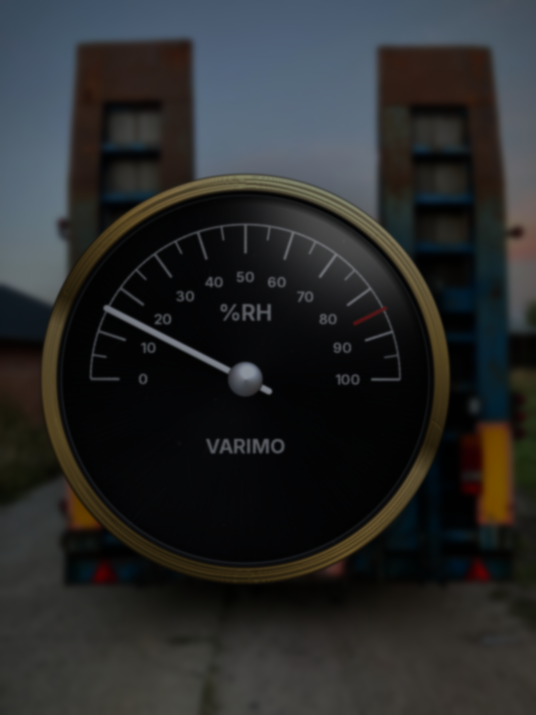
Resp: 15%
